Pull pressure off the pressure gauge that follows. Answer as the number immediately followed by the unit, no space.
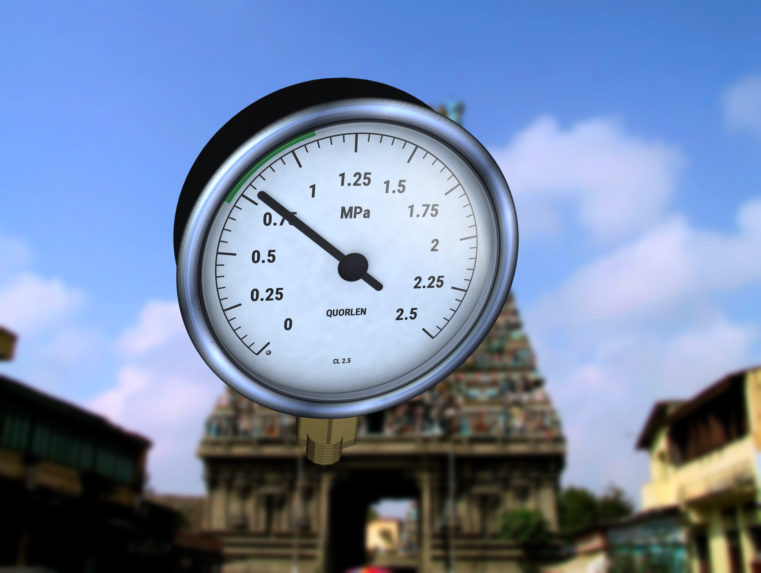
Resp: 0.8MPa
